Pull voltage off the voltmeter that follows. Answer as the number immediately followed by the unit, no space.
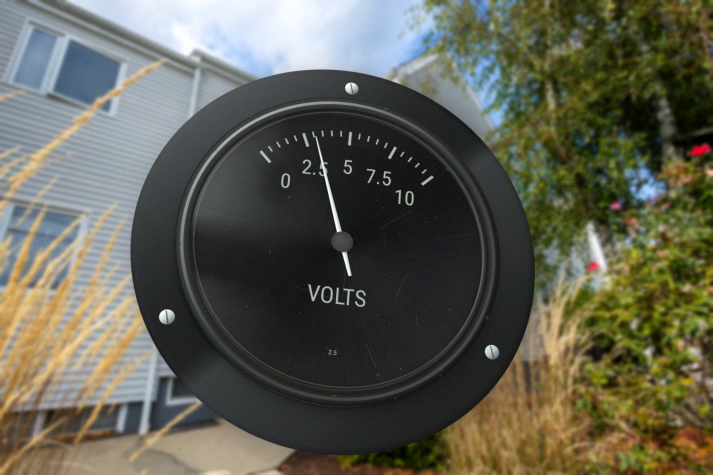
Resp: 3V
